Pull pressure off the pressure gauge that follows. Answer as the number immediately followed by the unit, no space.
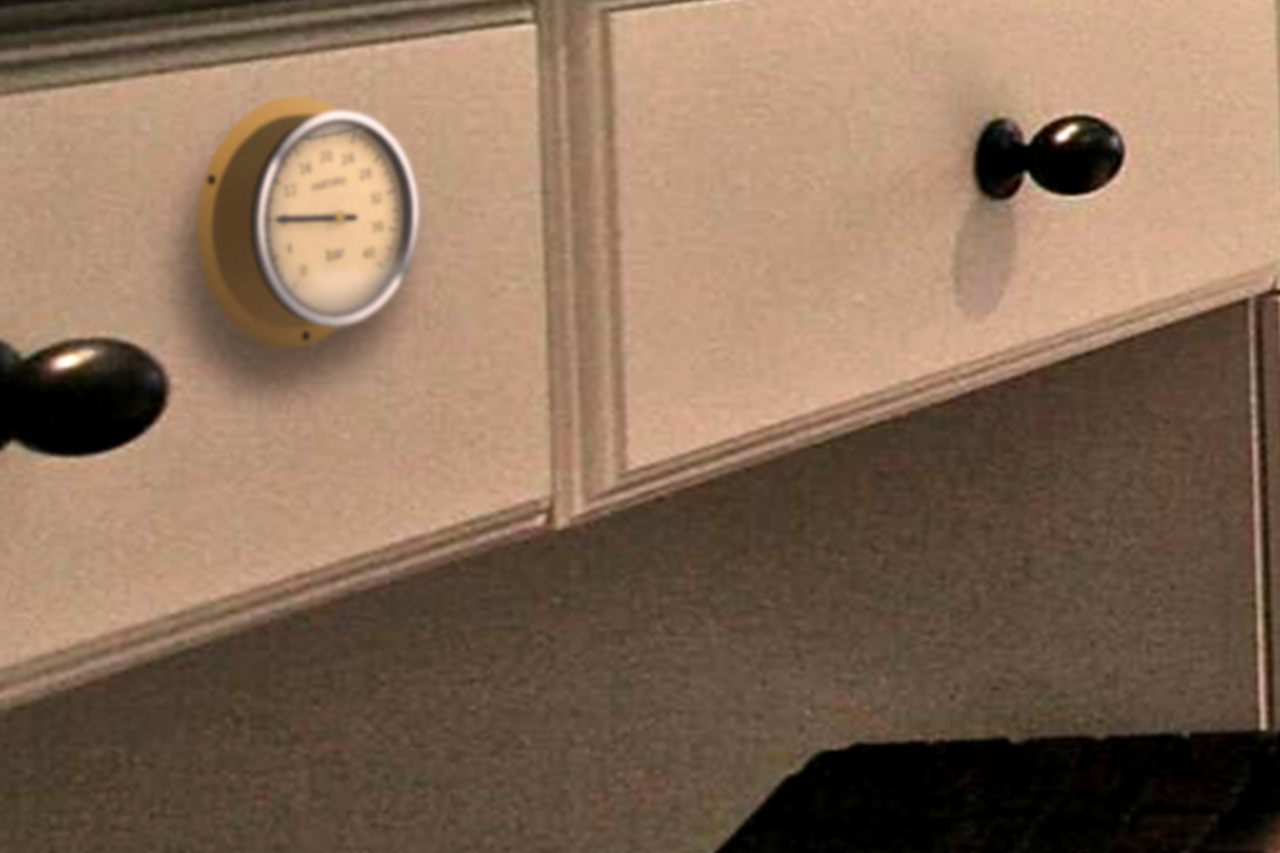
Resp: 8bar
